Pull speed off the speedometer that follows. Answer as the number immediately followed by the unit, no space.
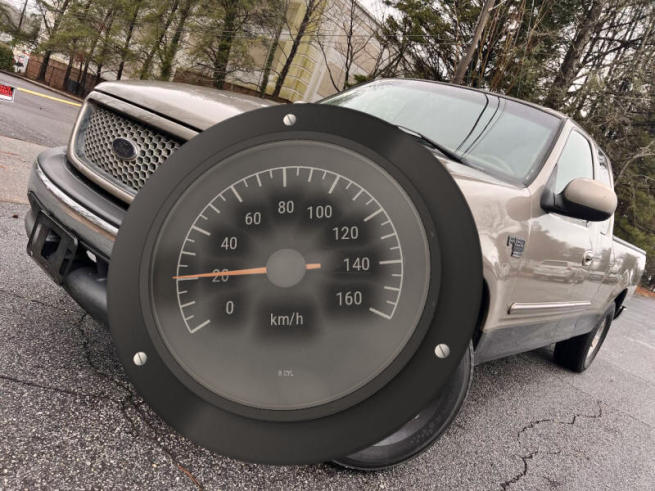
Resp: 20km/h
